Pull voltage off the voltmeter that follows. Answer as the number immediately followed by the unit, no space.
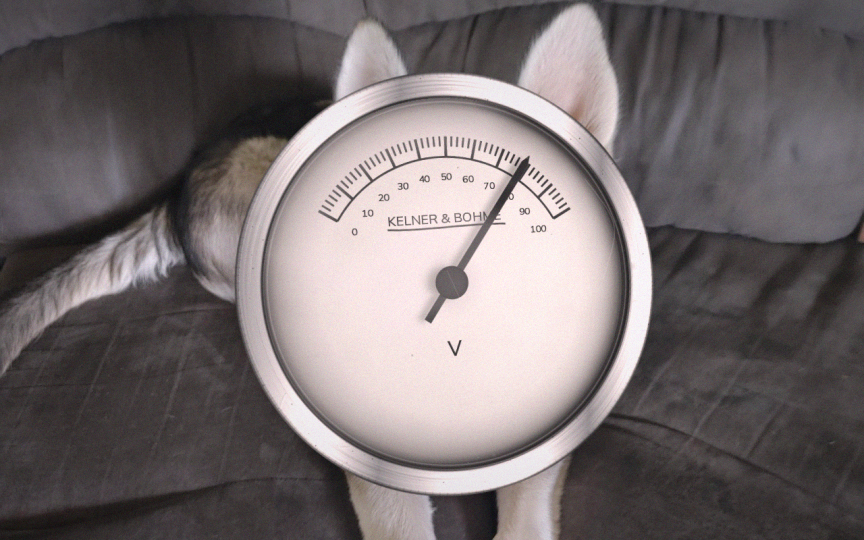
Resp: 78V
